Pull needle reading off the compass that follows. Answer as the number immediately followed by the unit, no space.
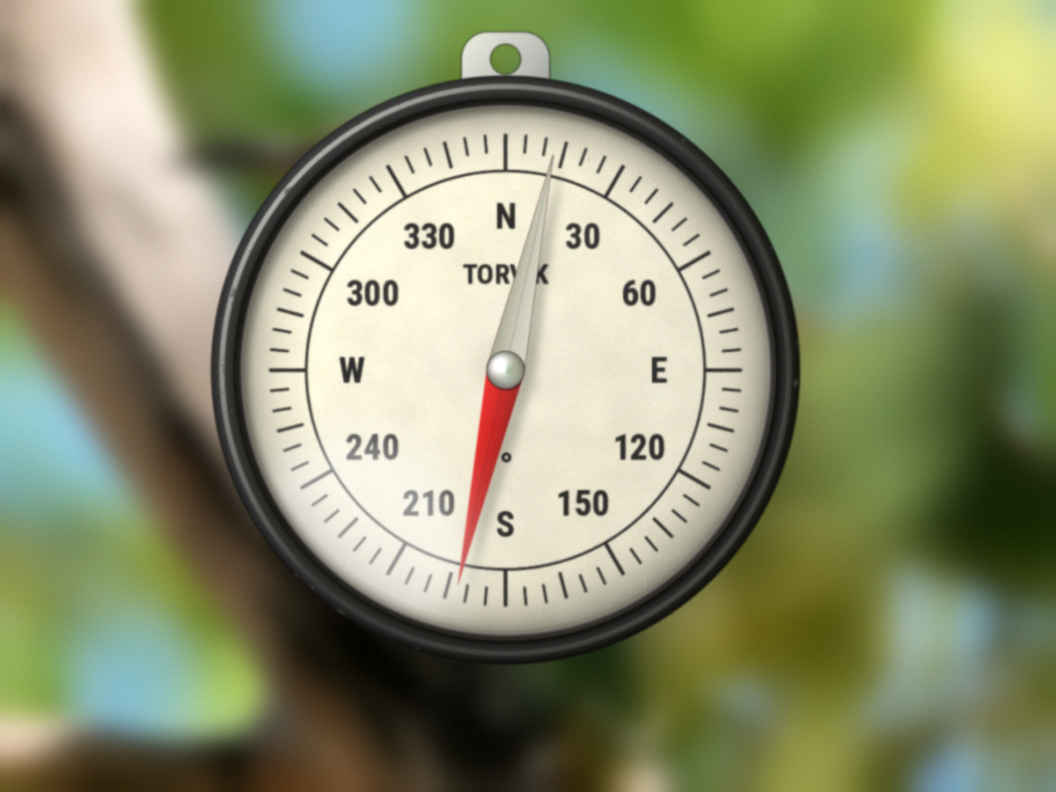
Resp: 192.5°
